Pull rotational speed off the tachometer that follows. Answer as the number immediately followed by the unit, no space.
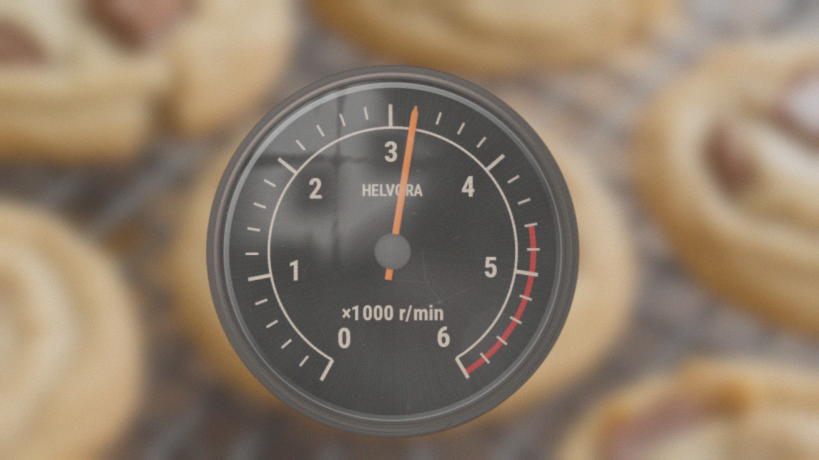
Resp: 3200rpm
